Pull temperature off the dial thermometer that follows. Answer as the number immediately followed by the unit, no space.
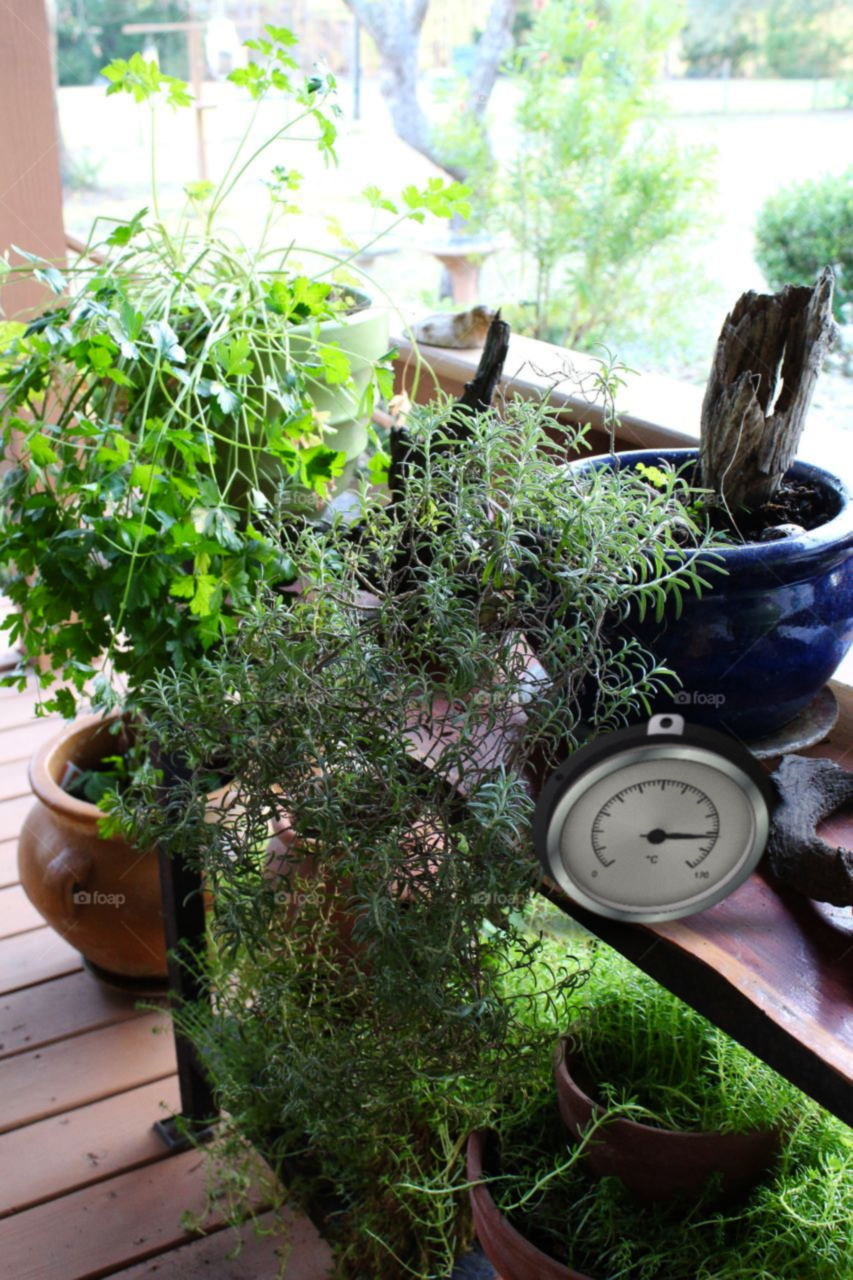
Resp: 100°C
